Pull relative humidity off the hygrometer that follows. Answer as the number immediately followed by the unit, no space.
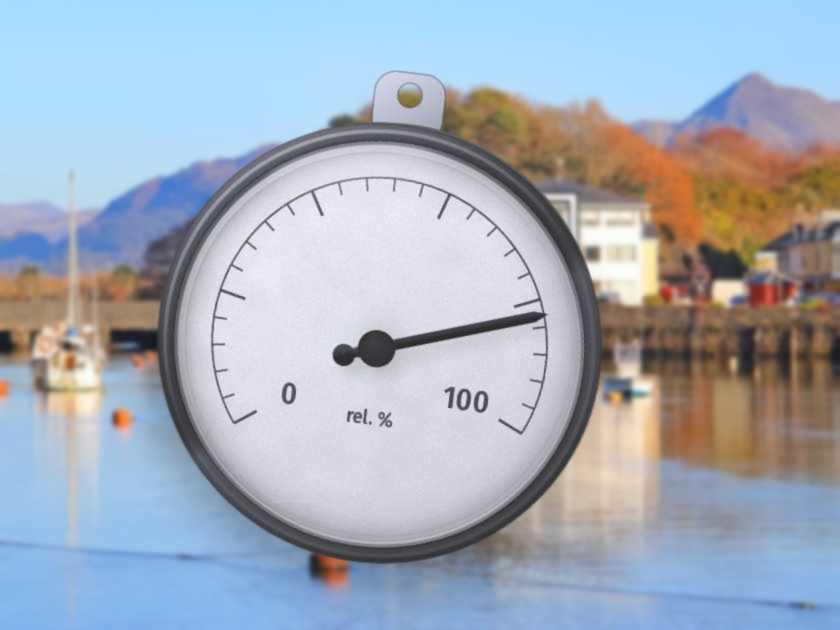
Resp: 82%
